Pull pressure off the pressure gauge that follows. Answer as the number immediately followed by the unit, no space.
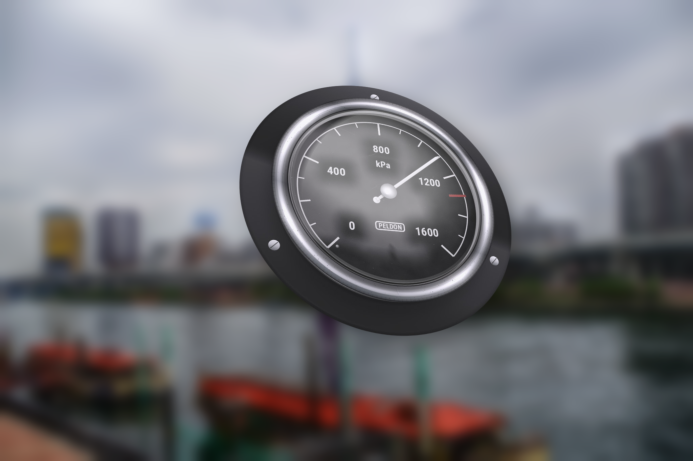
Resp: 1100kPa
